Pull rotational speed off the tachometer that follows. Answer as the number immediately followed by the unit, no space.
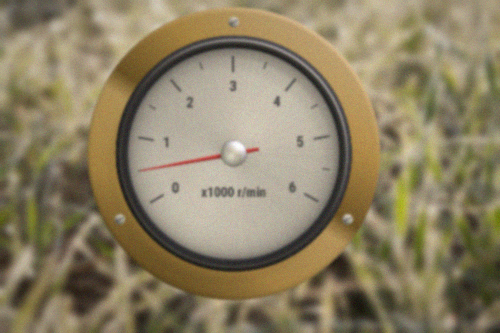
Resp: 500rpm
